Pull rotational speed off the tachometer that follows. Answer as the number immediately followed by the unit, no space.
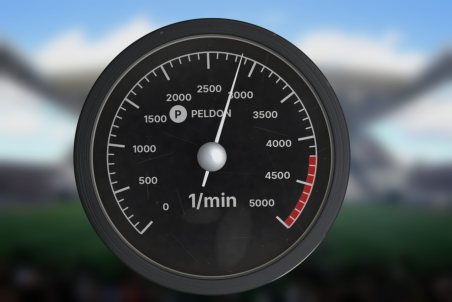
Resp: 2850rpm
